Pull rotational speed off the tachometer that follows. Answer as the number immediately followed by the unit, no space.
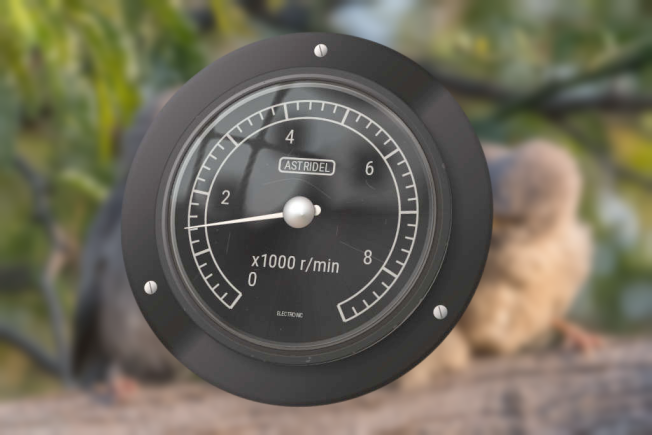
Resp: 1400rpm
